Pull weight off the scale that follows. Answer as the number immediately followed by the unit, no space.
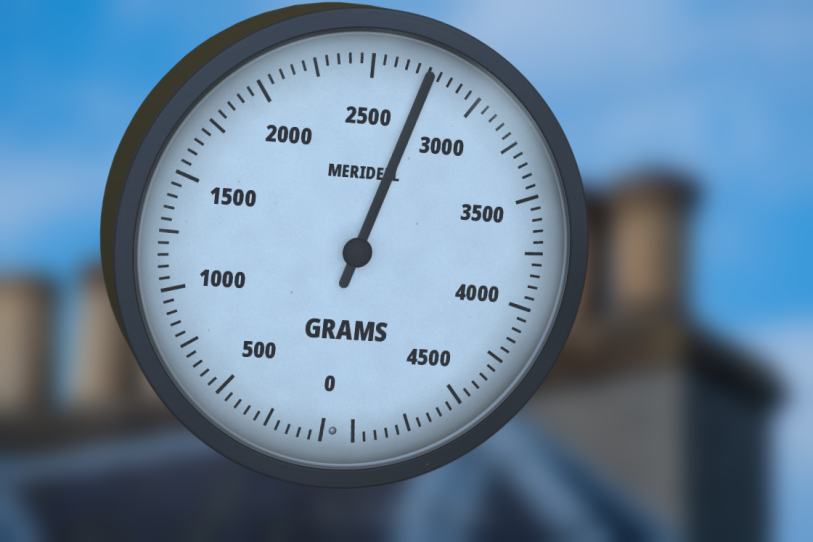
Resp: 2750g
